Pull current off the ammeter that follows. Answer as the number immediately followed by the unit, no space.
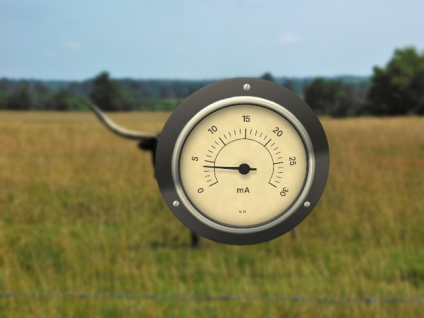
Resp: 4mA
